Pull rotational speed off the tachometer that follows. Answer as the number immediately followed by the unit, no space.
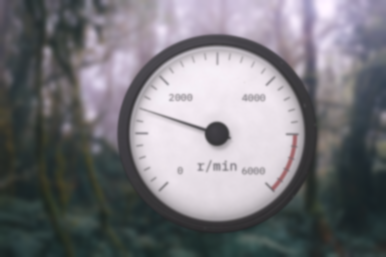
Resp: 1400rpm
